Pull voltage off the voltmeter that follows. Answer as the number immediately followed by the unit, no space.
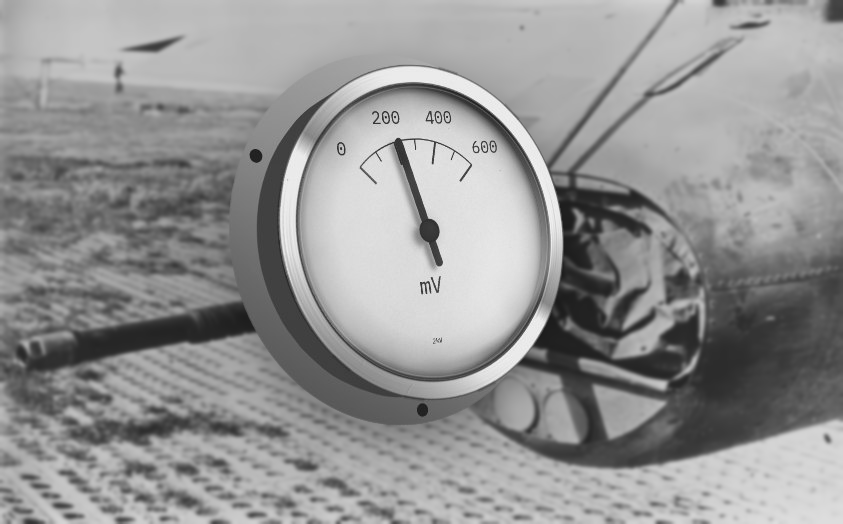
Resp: 200mV
